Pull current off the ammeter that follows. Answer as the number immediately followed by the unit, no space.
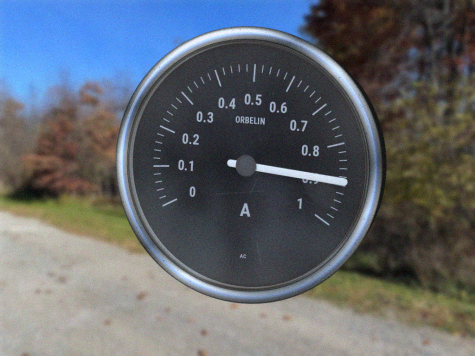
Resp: 0.89A
